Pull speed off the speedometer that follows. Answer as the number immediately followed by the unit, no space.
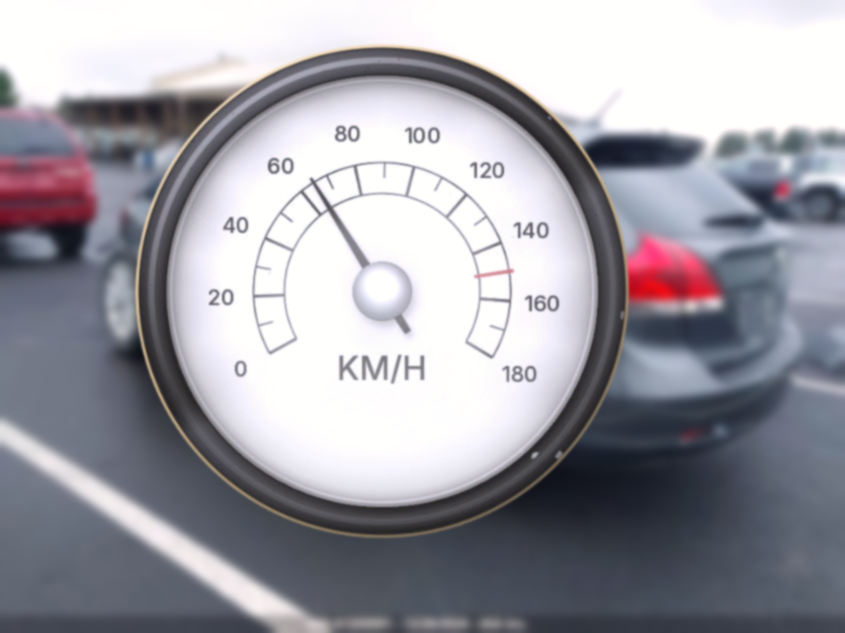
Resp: 65km/h
